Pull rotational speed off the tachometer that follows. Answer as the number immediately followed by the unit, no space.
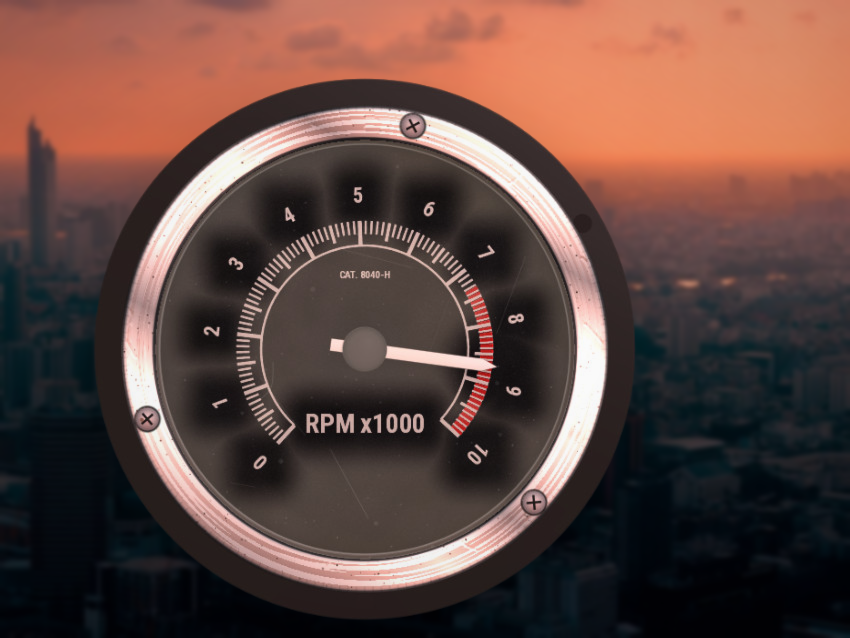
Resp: 8700rpm
